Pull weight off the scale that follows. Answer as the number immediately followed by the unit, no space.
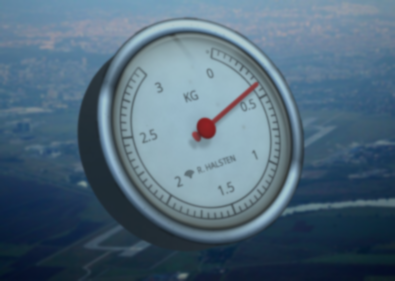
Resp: 0.4kg
